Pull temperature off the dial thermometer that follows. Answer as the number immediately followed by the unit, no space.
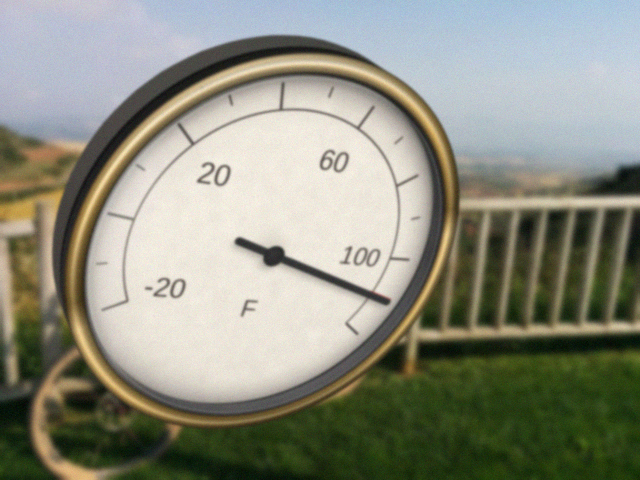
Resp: 110°F
